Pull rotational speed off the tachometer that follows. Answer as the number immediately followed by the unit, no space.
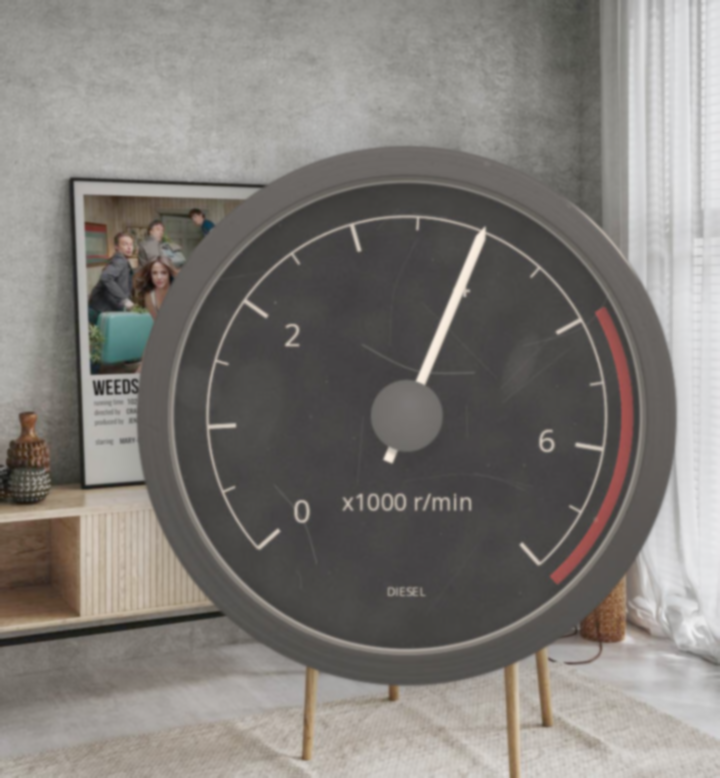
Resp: 4000rpm
